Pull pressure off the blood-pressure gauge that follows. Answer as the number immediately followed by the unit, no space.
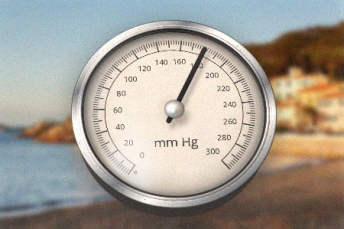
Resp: 180mmHg
